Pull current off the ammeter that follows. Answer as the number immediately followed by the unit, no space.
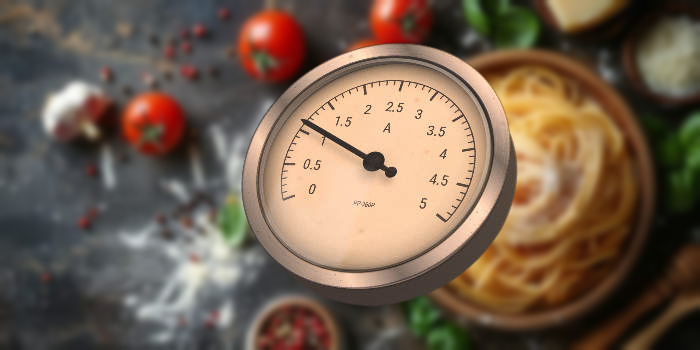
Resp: 1.1A
